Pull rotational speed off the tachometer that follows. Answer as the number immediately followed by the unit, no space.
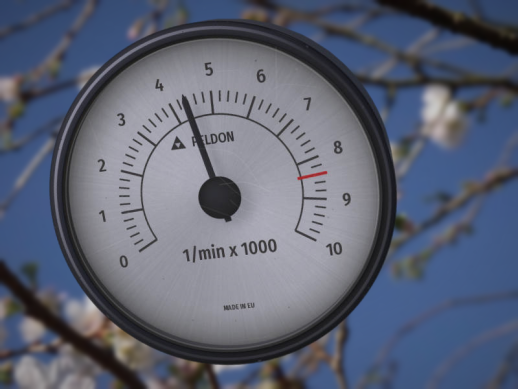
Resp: 4400rpm
